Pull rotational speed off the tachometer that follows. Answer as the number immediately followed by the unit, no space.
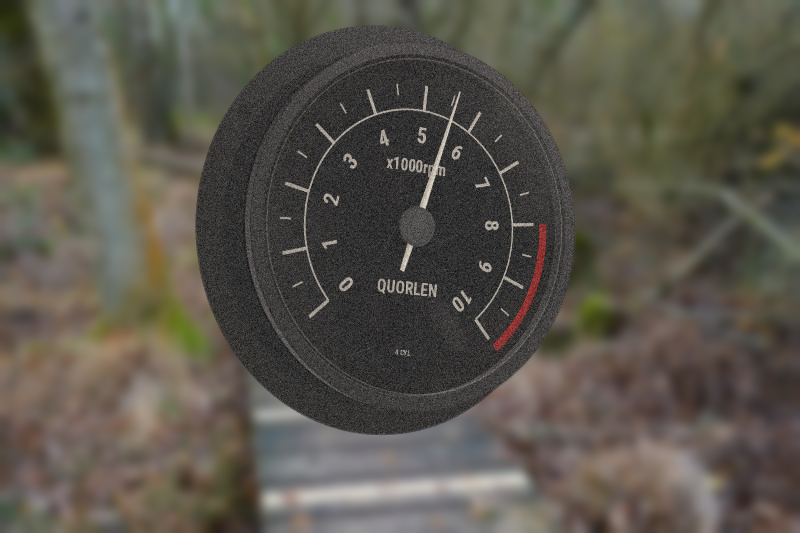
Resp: 5500rpm
